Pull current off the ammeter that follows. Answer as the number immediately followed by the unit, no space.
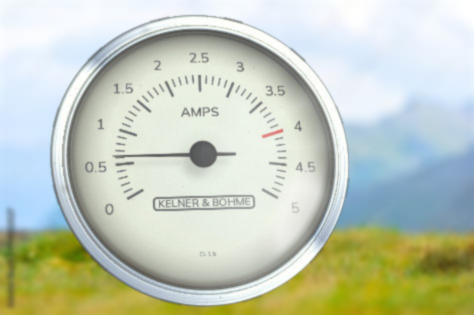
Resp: 0.6A
